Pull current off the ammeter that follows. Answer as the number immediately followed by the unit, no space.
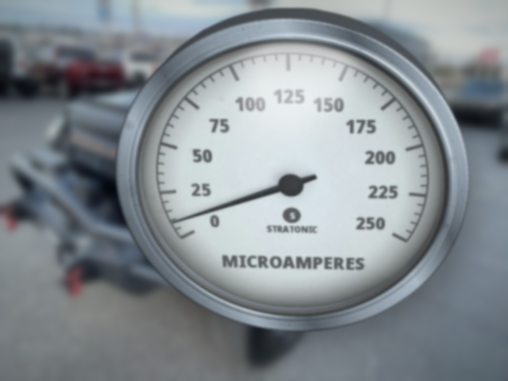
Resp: 10µA
